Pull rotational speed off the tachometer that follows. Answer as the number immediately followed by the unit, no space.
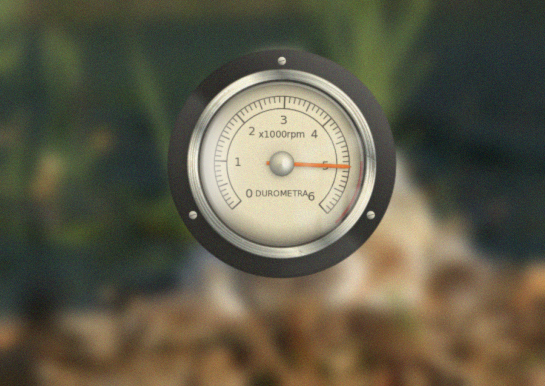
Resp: 5000rpm
